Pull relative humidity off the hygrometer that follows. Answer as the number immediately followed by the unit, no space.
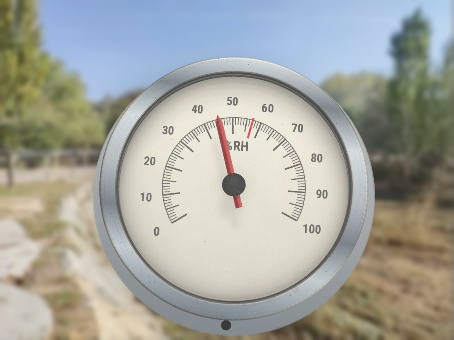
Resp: 45%
